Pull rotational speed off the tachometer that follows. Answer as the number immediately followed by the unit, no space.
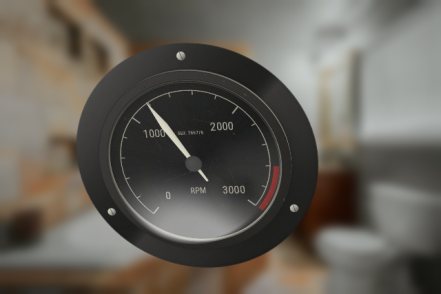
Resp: 1200rpm
